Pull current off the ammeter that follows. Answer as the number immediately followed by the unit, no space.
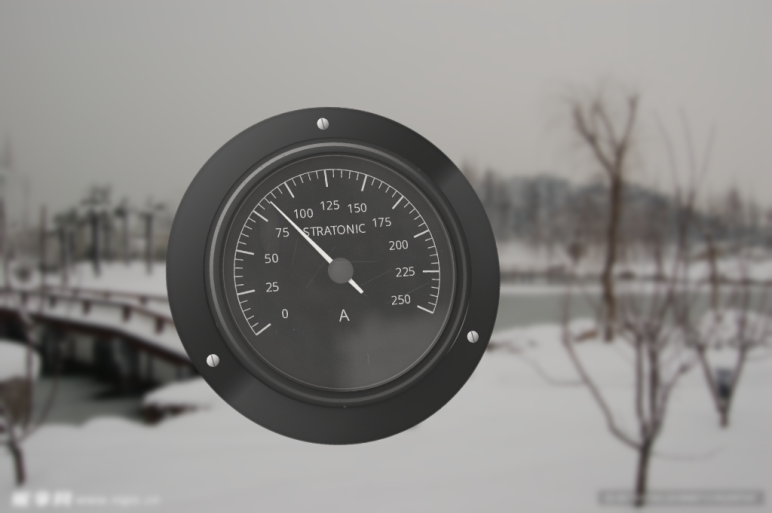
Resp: 85A
